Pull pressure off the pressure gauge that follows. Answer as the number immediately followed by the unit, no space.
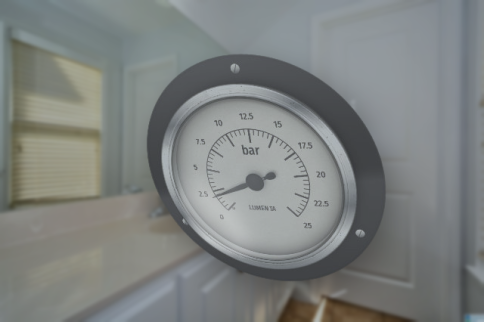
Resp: 2bar
